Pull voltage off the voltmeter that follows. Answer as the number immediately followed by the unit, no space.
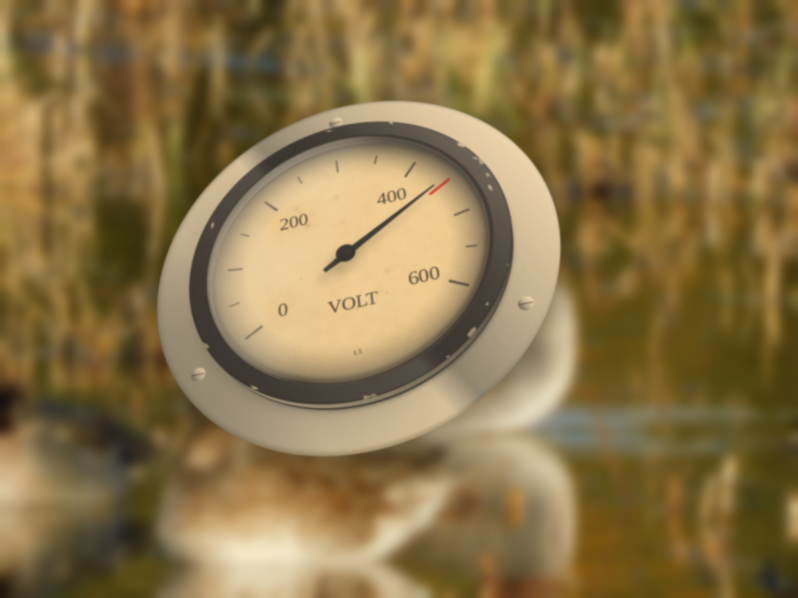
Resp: 450V
